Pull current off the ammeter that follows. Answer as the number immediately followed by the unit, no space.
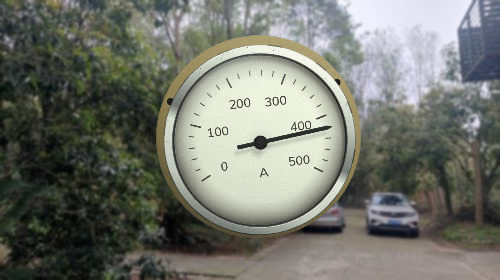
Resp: 420A
